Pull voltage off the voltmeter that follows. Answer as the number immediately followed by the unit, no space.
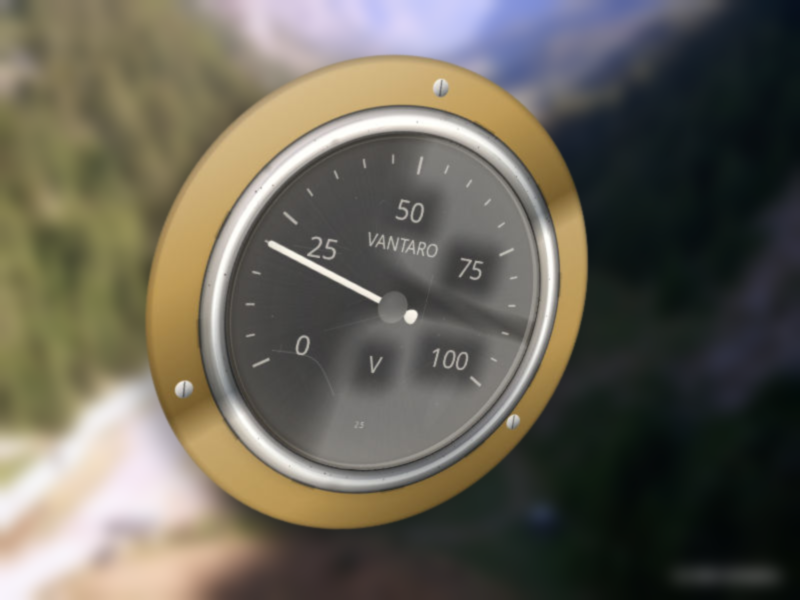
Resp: 20V
